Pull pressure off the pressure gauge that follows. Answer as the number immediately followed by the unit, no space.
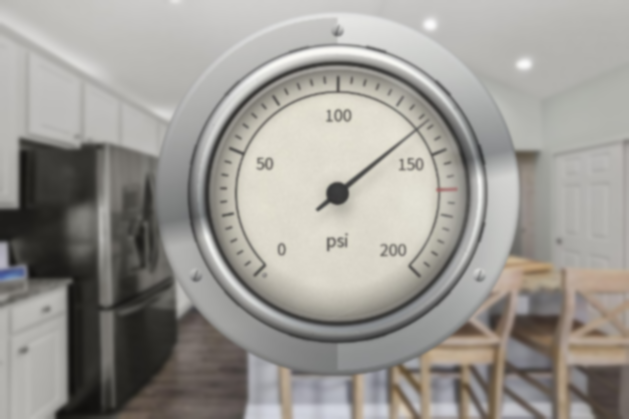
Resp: 137.5psi
